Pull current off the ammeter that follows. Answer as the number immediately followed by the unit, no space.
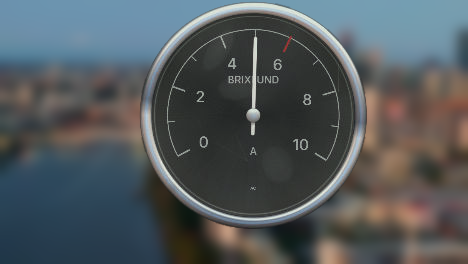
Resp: 5A
